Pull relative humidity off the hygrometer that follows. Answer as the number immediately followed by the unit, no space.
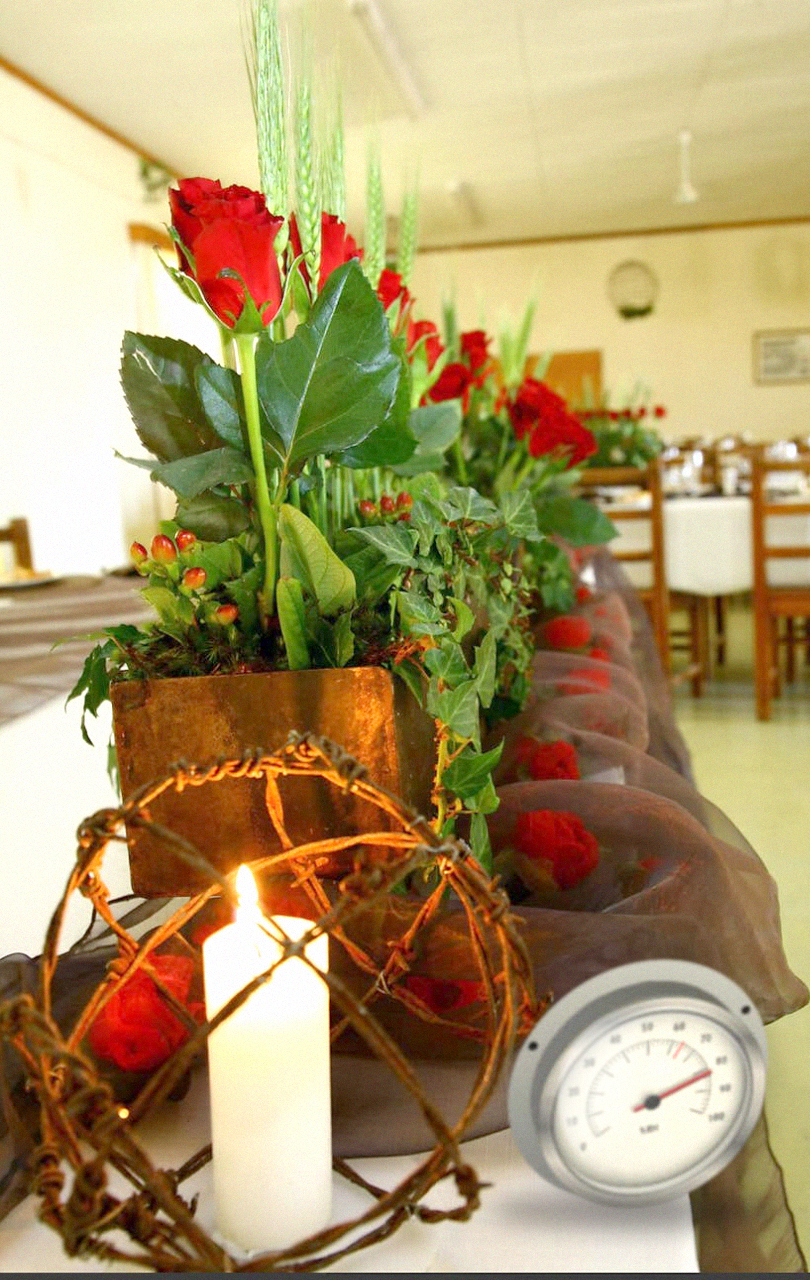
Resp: 80%
